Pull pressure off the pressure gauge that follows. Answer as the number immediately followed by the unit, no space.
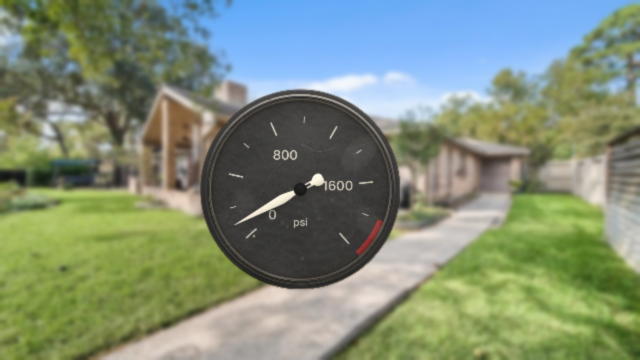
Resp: 100psi
